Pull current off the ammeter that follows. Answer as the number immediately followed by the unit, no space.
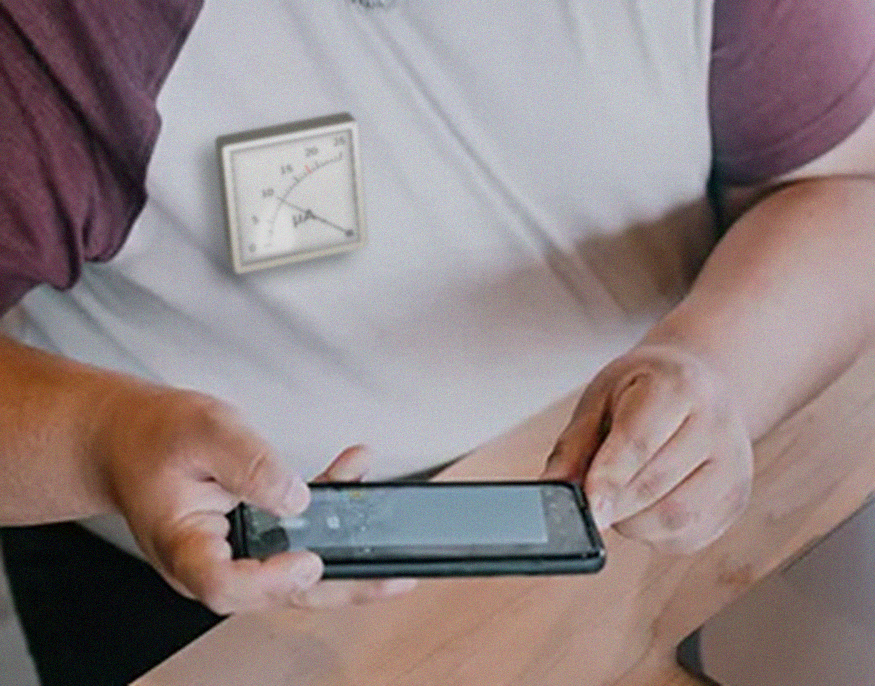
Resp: 10µA
